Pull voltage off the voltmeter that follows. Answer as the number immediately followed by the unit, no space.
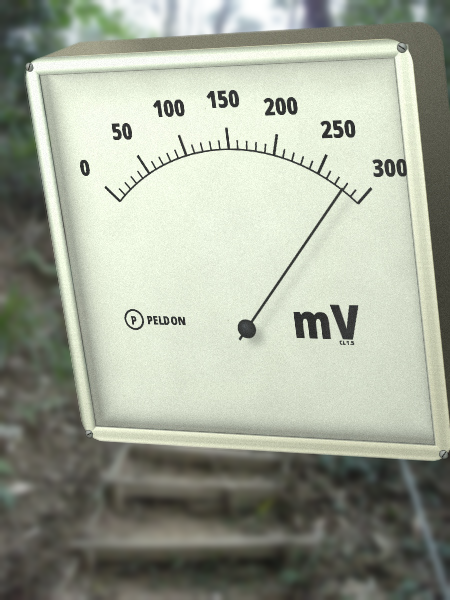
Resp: 280mV
